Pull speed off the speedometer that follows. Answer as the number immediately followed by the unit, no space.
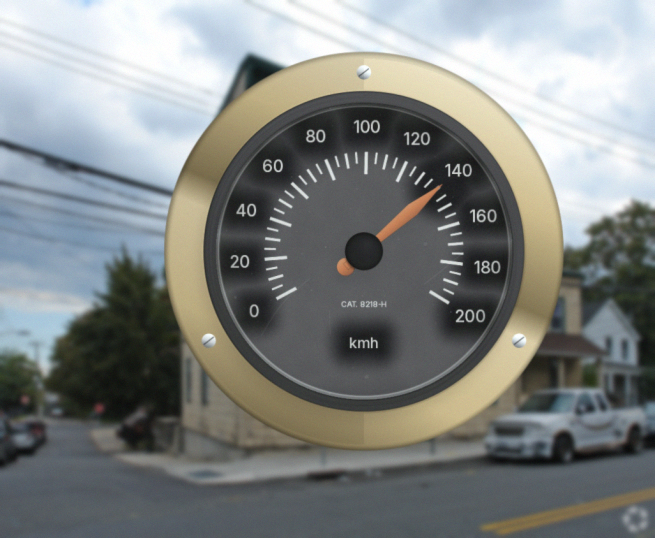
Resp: 140km/h
